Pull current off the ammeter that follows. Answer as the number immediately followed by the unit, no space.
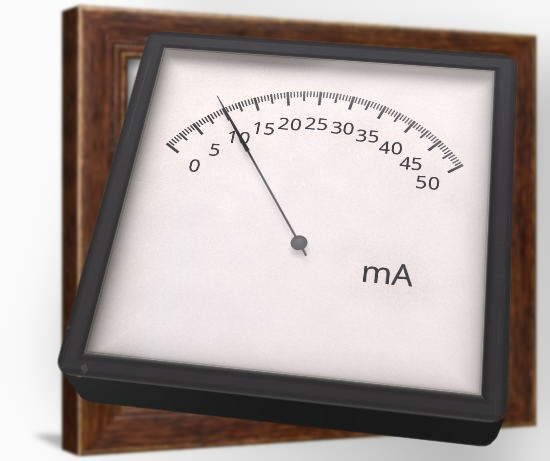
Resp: 10mA
